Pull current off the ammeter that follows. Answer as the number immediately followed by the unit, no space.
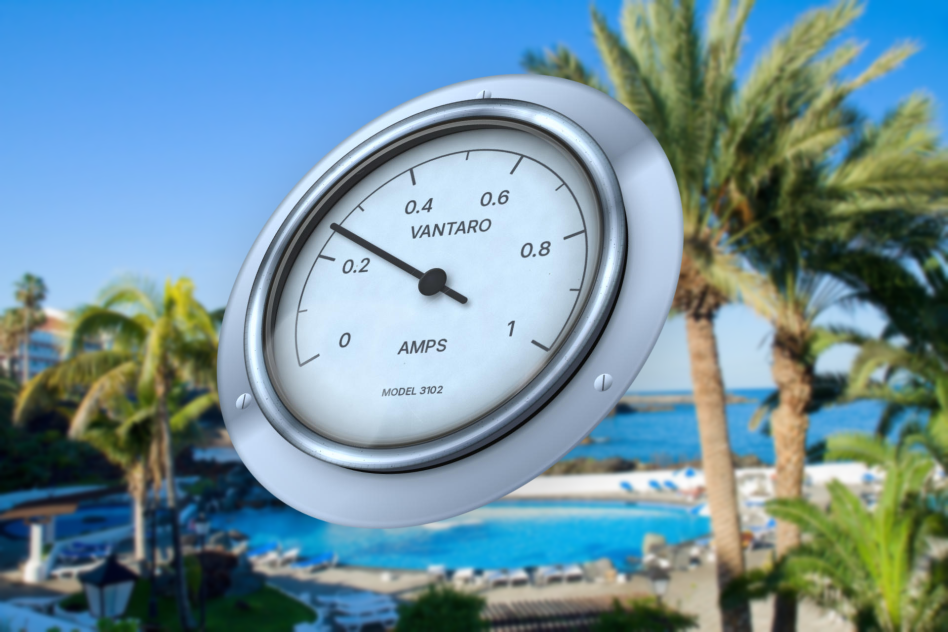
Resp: 0.25A
